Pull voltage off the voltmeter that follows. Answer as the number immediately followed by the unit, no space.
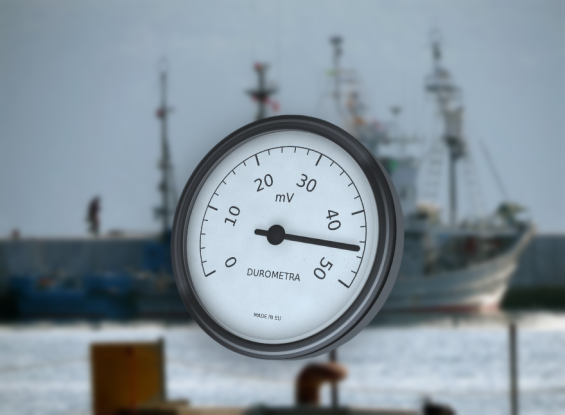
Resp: 45mV
